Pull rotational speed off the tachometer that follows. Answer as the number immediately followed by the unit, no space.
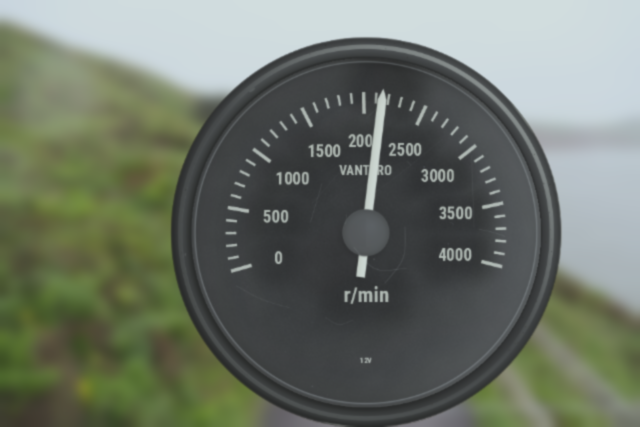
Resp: 2150rpm
